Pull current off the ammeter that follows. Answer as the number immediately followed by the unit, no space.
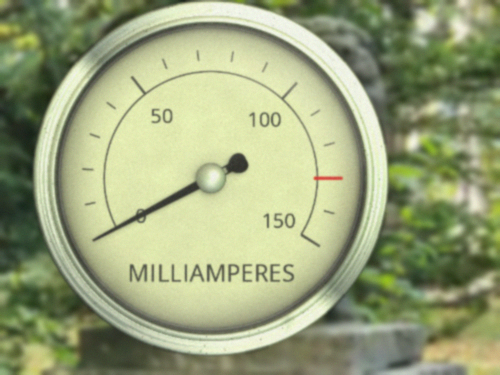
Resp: 0mA
